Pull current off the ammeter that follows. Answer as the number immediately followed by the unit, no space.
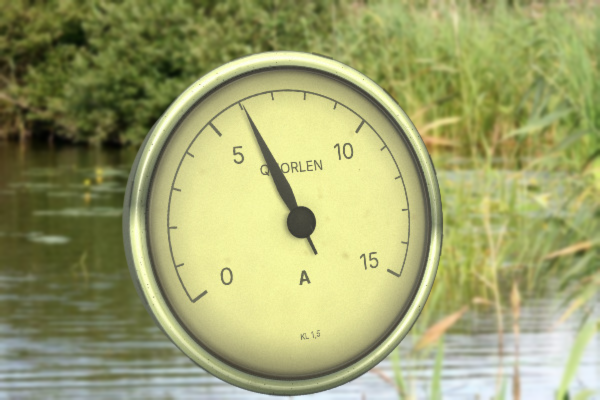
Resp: 6A
